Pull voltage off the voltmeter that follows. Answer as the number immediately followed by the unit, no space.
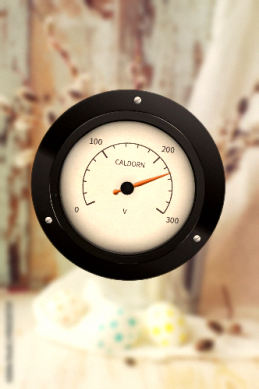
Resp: 230V
